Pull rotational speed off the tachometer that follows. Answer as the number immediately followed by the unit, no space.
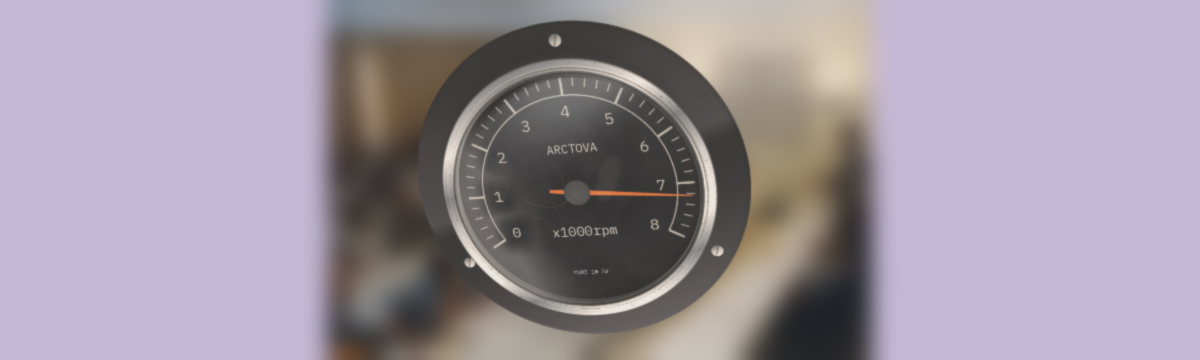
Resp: 7200rpm
